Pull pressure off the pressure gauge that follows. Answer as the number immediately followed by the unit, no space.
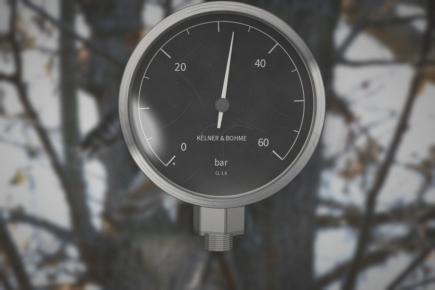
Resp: 32.5bar
